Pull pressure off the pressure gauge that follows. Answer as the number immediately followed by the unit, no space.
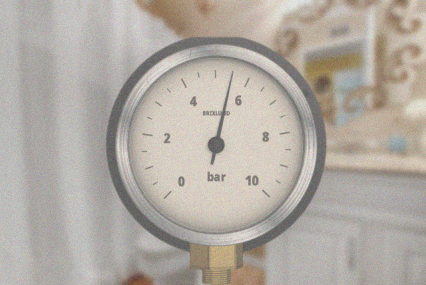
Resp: 5.5bar
